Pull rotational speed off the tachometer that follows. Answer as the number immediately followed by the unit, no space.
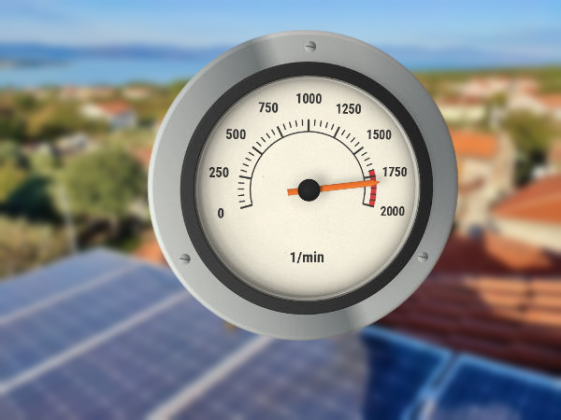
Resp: 1800rpm
